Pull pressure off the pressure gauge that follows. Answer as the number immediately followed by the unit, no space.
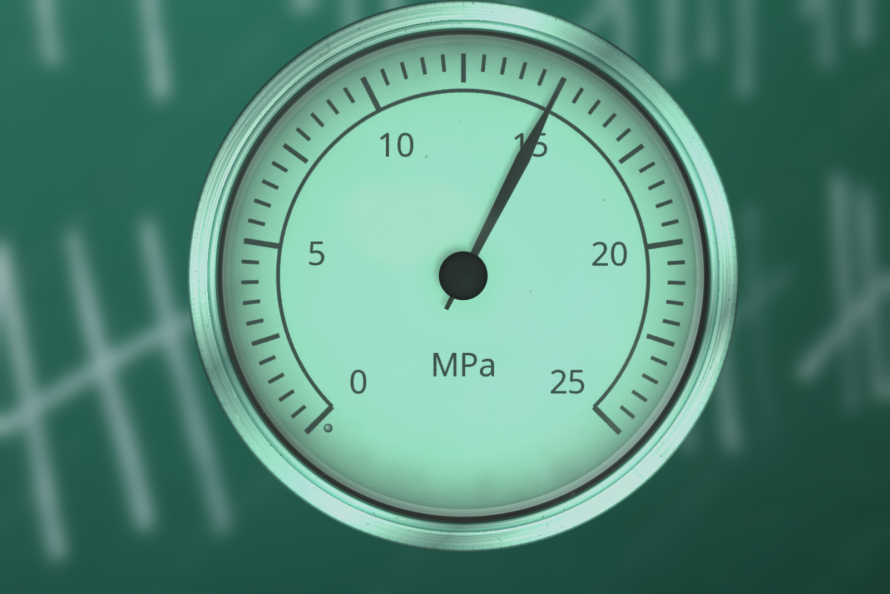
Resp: 15MPa
